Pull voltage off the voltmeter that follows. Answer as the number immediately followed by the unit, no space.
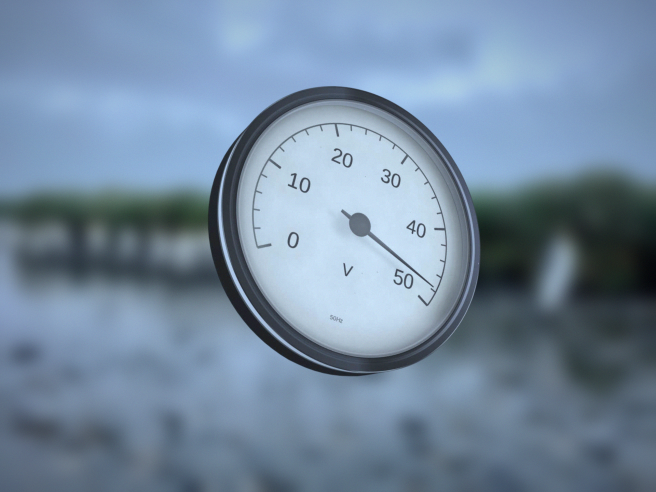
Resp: 48V
